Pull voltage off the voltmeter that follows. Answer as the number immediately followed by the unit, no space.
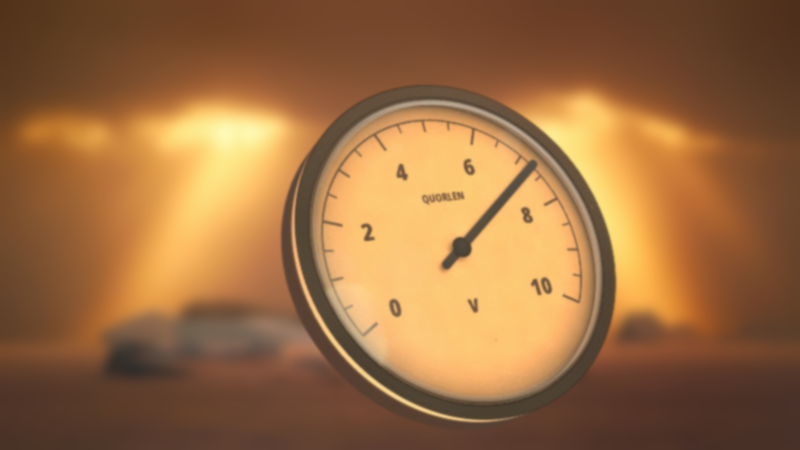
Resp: 7.25V
